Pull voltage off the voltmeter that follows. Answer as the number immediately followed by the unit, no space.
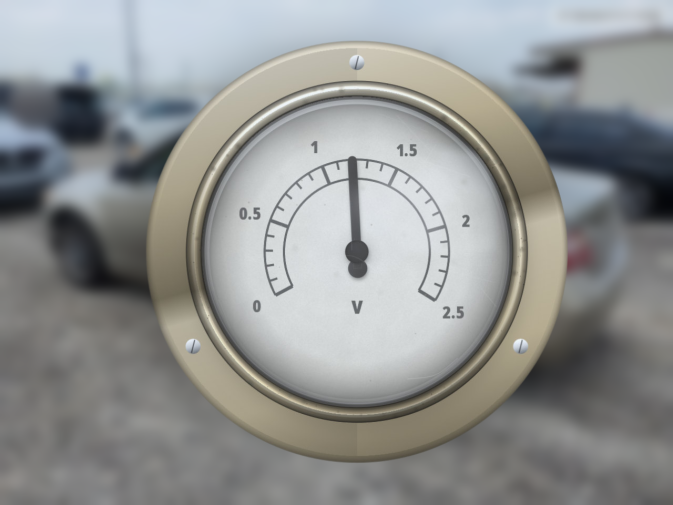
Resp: 1.2V
